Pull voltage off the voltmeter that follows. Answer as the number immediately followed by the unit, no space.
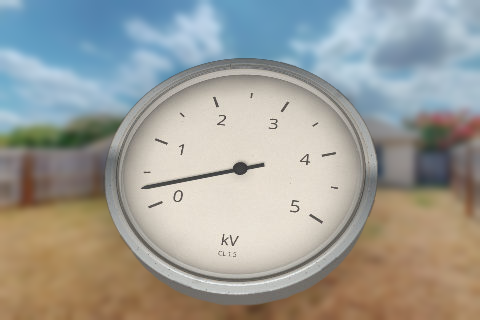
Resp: 0.25kV
